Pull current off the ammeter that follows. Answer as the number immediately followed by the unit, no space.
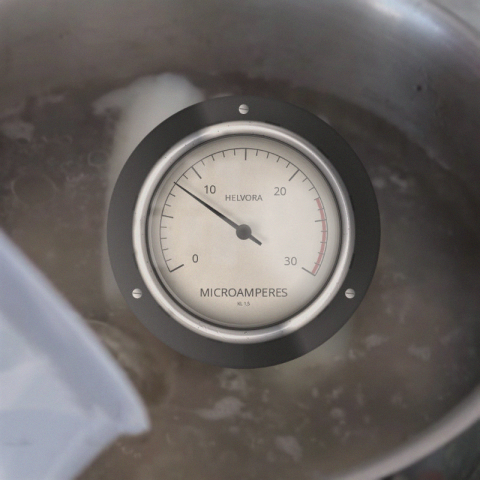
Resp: 8µA
